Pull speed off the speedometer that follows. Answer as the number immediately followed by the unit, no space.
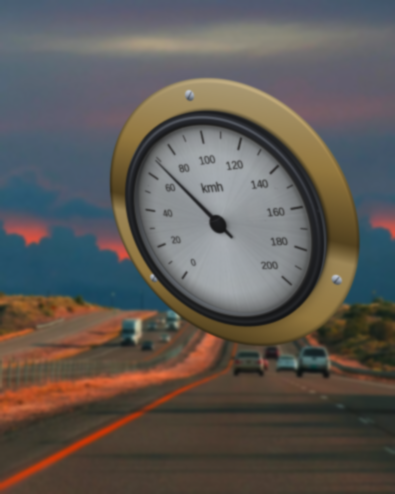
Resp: 70km/h
